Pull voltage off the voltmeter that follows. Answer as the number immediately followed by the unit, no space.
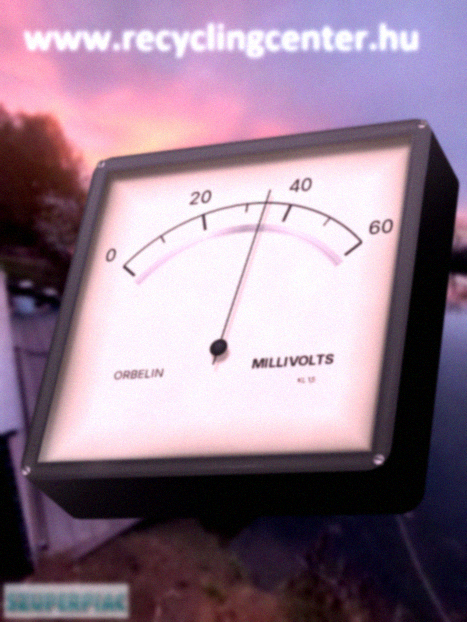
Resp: 35mV
